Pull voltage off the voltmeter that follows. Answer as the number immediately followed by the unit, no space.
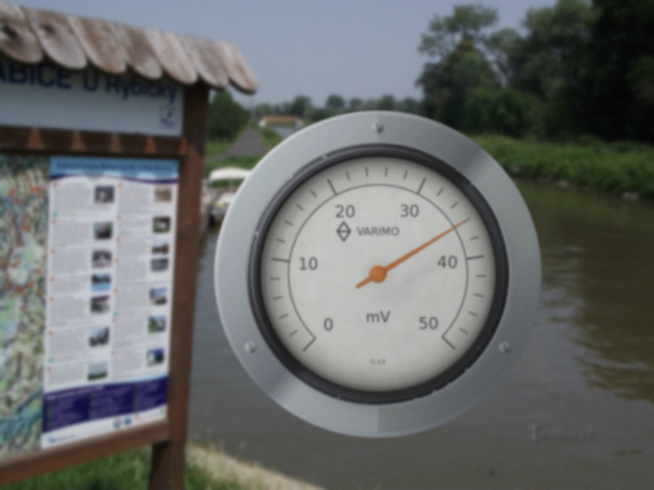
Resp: 36mV
